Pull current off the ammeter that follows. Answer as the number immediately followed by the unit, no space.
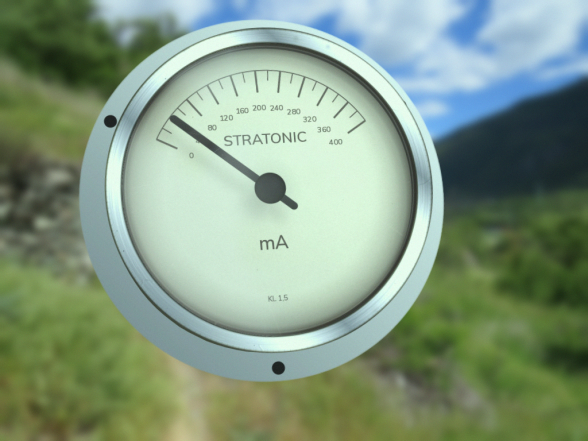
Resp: 40mA
